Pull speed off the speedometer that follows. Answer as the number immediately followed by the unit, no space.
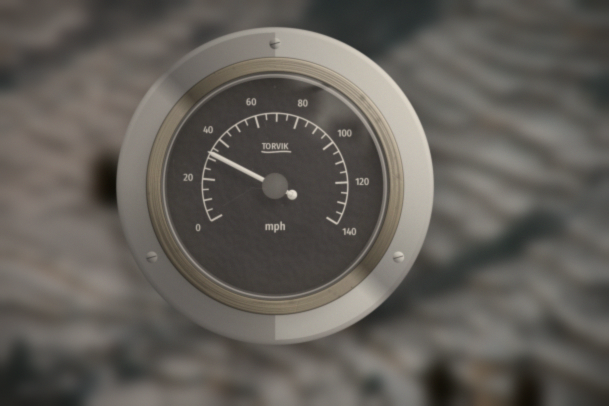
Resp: 32.5mph
